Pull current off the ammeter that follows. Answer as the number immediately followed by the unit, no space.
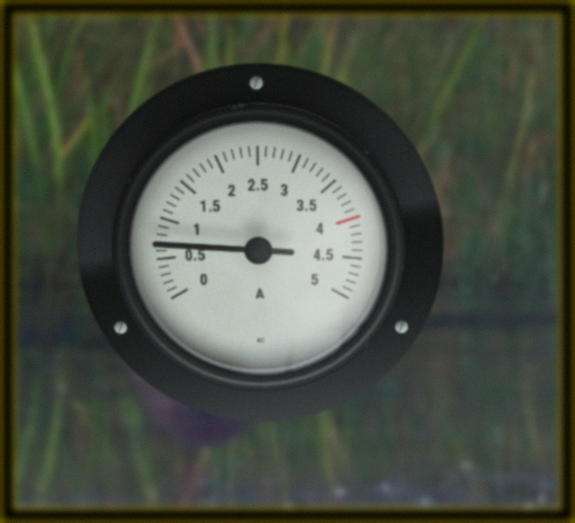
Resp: 0.7A
